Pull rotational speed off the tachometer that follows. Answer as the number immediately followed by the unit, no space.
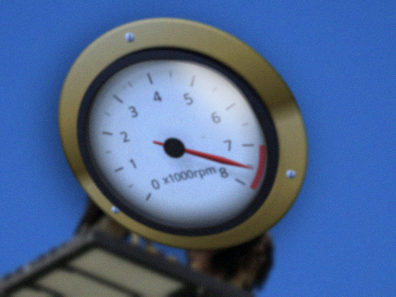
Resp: 7500rpm
